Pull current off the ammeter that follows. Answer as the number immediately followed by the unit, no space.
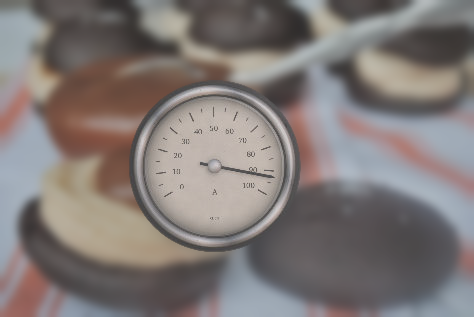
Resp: 92.5A
